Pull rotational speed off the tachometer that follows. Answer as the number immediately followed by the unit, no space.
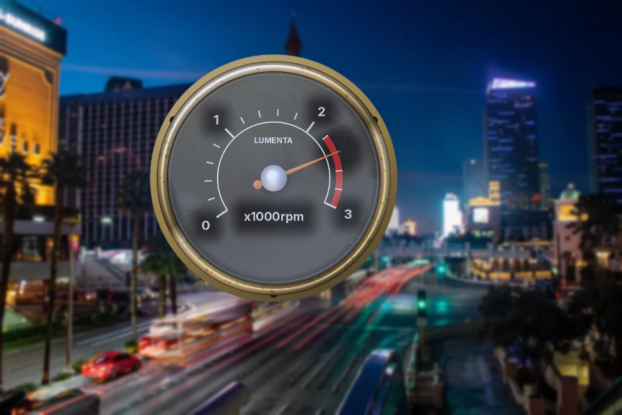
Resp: 2400rpm
